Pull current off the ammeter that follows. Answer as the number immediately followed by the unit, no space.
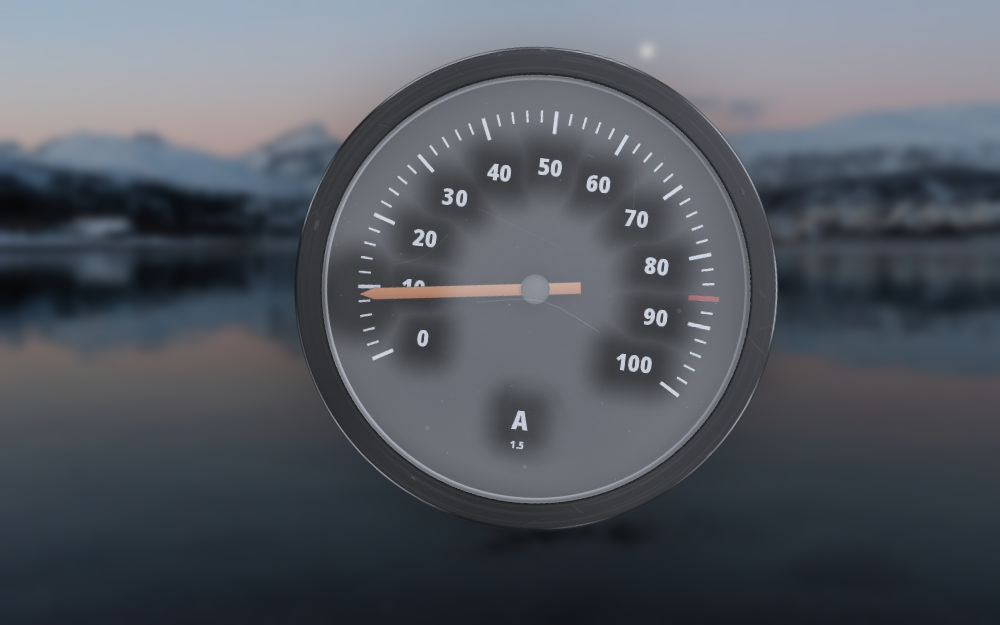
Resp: 9A
